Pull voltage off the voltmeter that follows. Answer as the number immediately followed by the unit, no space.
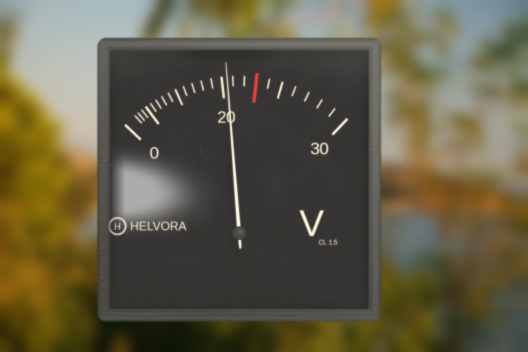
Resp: 20.5V
